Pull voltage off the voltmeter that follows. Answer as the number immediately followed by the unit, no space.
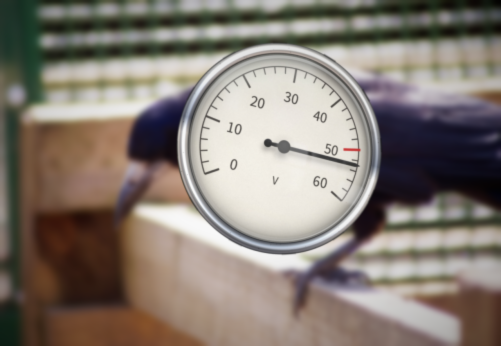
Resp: 53V
